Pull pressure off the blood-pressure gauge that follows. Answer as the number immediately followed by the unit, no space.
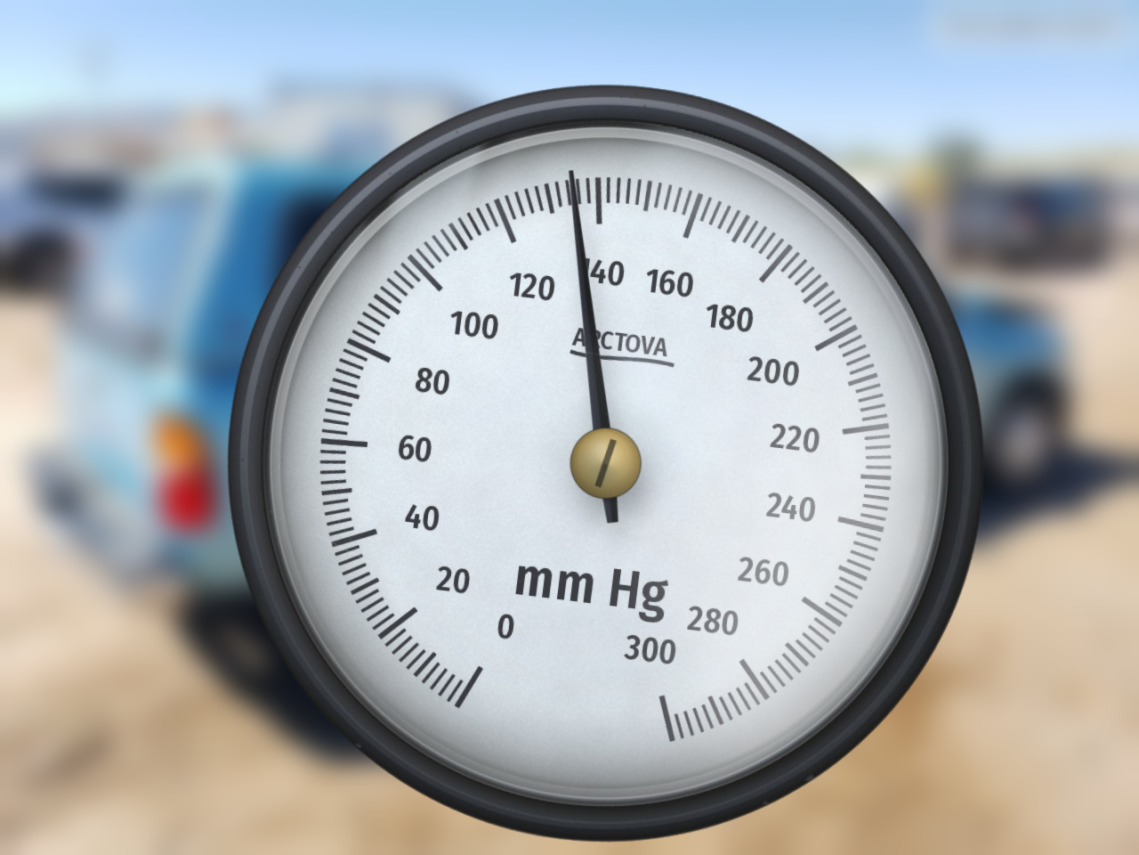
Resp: 135mmHg
